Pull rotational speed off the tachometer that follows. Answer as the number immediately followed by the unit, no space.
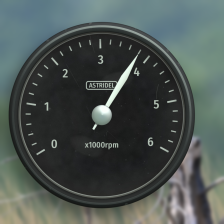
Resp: 3800rpm
